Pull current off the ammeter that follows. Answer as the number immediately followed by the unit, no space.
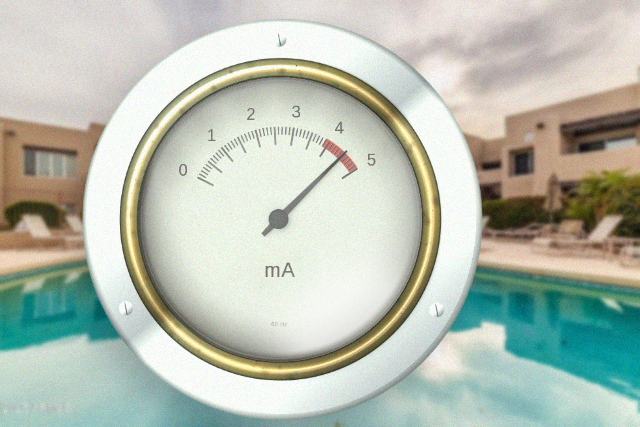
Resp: 4.5mA
